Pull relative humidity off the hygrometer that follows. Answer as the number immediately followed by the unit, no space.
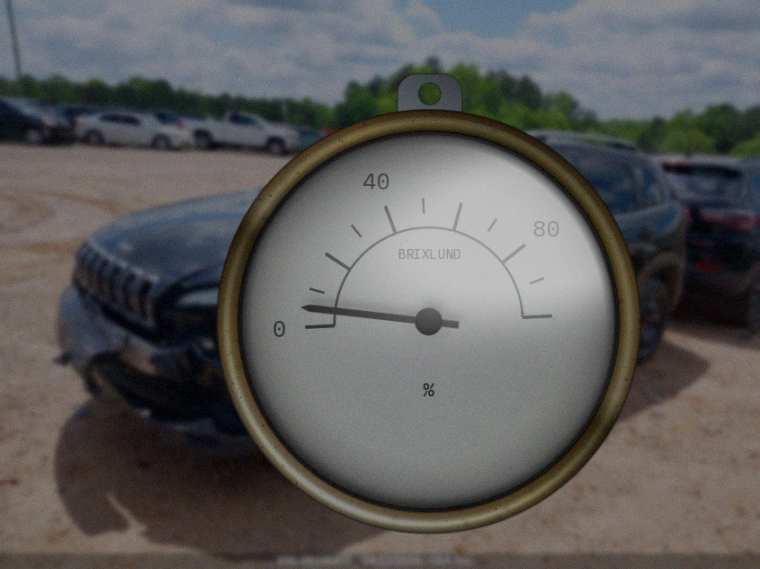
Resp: 5%
